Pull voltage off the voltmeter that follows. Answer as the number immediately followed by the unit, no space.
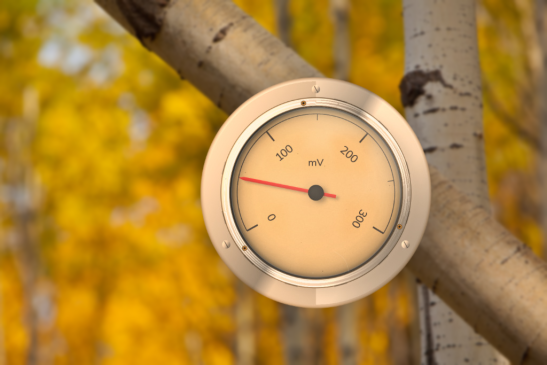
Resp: 50mV
